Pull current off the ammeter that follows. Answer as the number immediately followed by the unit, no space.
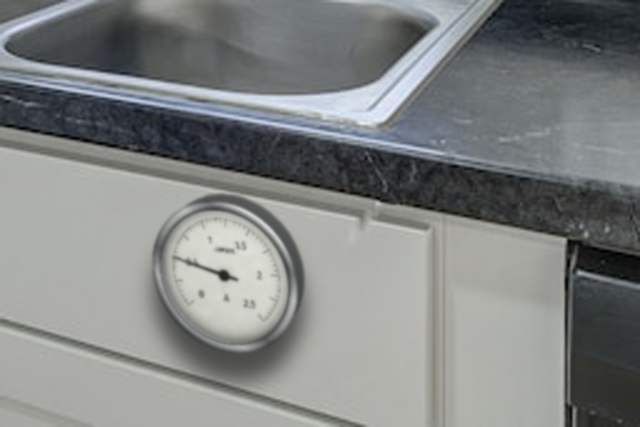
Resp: 0.5A
